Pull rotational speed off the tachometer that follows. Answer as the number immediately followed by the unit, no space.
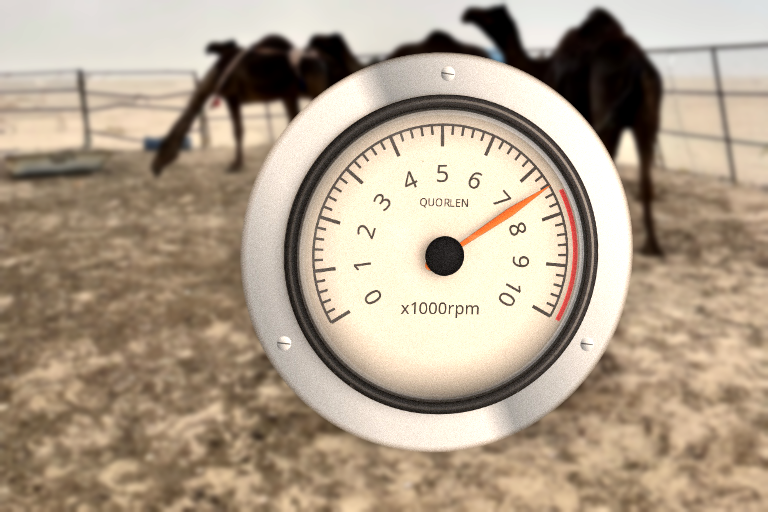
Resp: 7400rpm
